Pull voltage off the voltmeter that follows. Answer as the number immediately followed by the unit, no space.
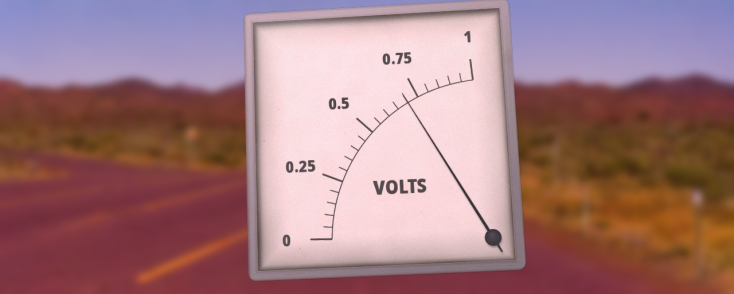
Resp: 0.7V
